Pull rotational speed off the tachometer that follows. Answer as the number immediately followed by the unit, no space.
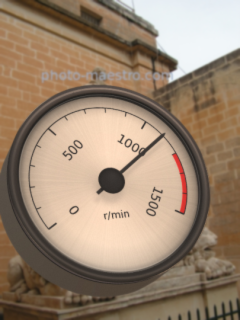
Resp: 1100rpm
